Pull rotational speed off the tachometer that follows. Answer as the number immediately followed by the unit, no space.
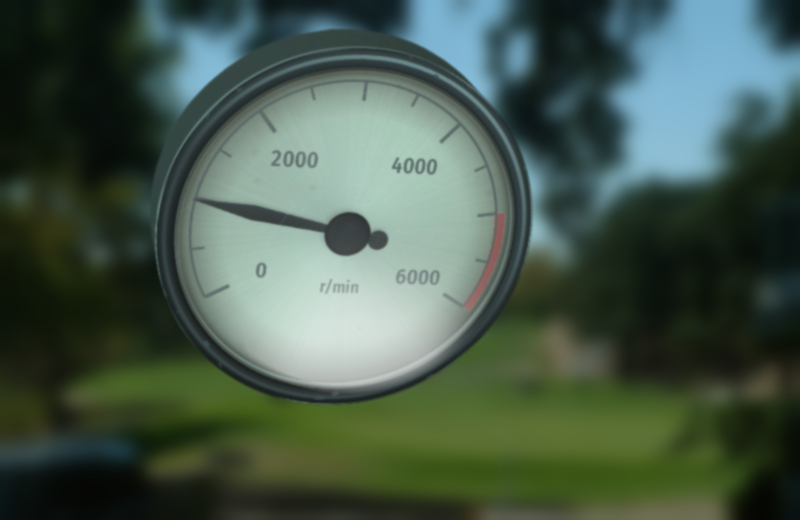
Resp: 1000rpm
